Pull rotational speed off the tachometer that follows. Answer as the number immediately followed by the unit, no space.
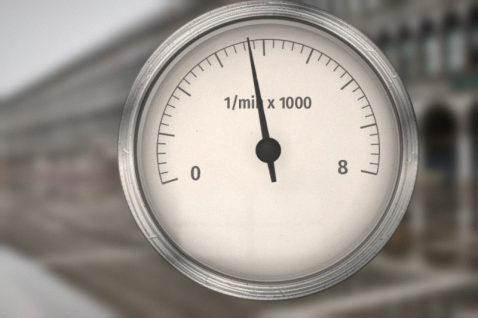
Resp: 3700rpm
